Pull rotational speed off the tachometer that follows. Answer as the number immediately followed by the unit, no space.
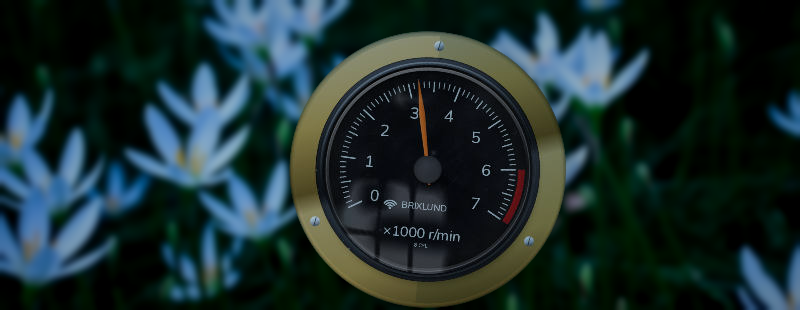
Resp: 3200rpm
